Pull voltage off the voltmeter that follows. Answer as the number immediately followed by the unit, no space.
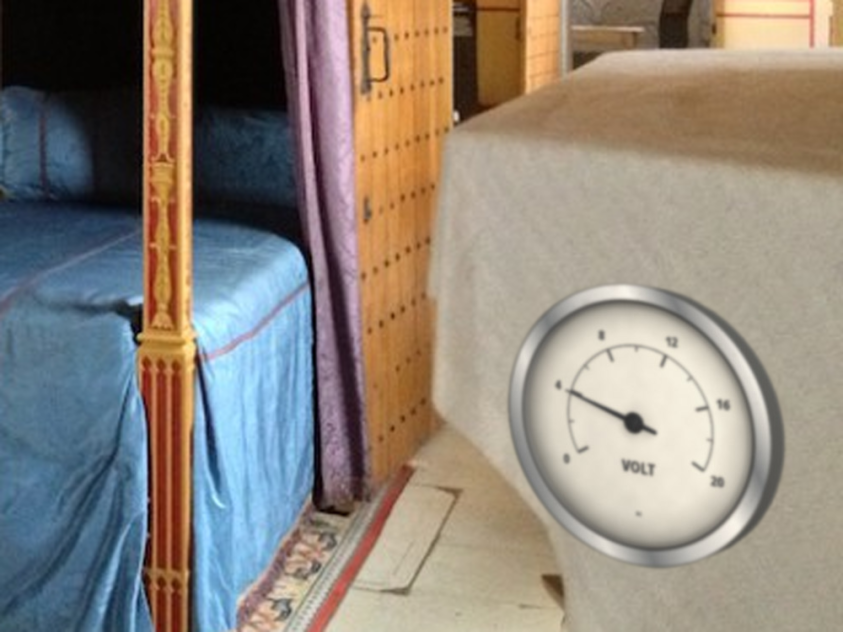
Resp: 4V
